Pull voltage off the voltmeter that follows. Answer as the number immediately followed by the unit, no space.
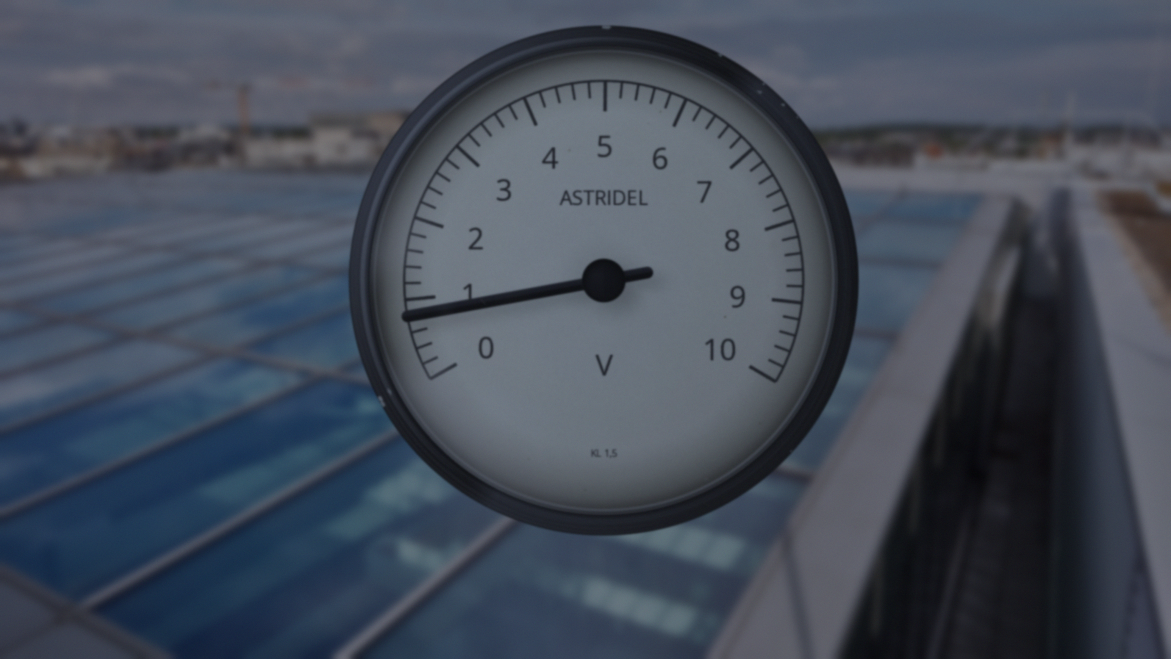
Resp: 0.8V
